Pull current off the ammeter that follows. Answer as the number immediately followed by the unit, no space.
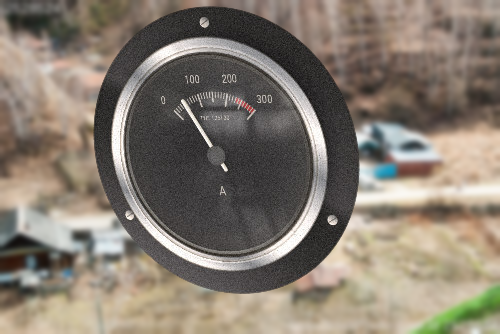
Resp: 50A
